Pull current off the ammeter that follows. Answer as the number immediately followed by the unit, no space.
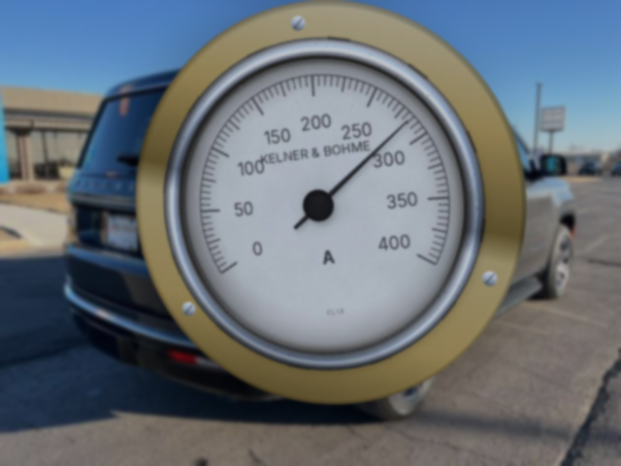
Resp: 285A
